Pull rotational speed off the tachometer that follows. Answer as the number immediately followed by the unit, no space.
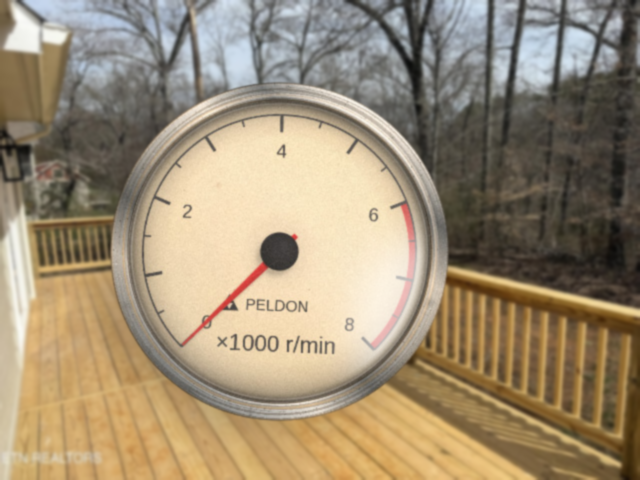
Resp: 0rpm
